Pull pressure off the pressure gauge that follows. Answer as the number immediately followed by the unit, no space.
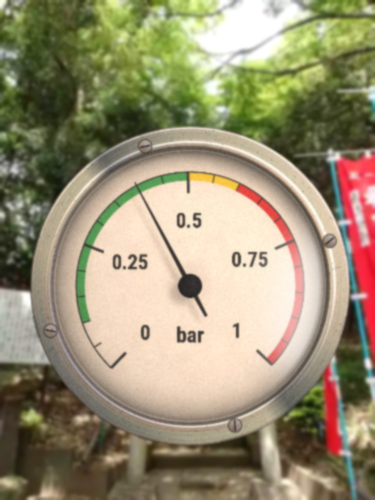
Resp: 0.4bar
